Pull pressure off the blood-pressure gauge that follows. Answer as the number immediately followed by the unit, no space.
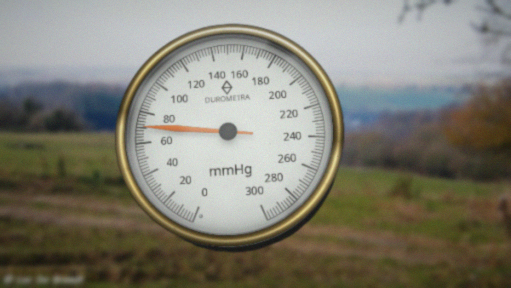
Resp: 70mmHg
